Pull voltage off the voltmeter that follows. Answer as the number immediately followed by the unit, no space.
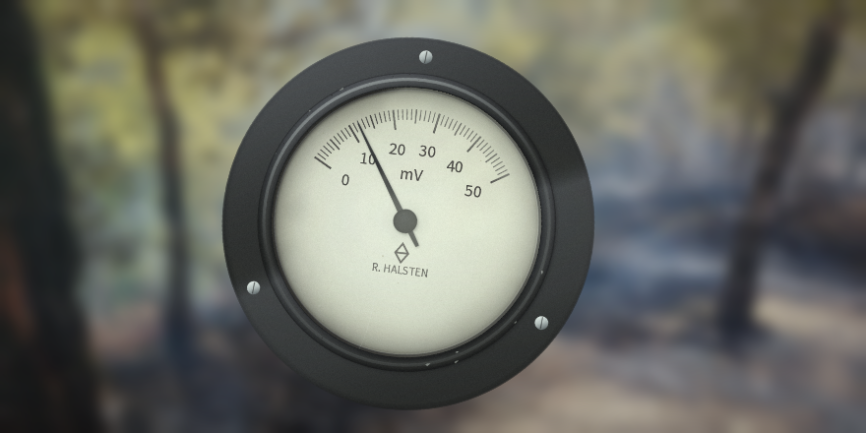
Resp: 12mV
